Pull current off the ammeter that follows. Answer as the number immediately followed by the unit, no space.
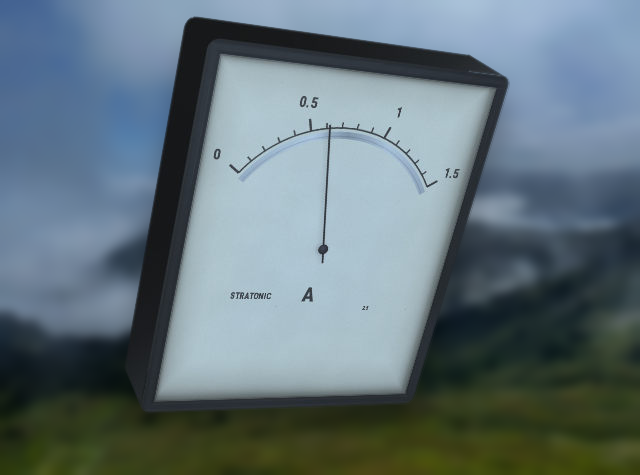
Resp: 0.6A
